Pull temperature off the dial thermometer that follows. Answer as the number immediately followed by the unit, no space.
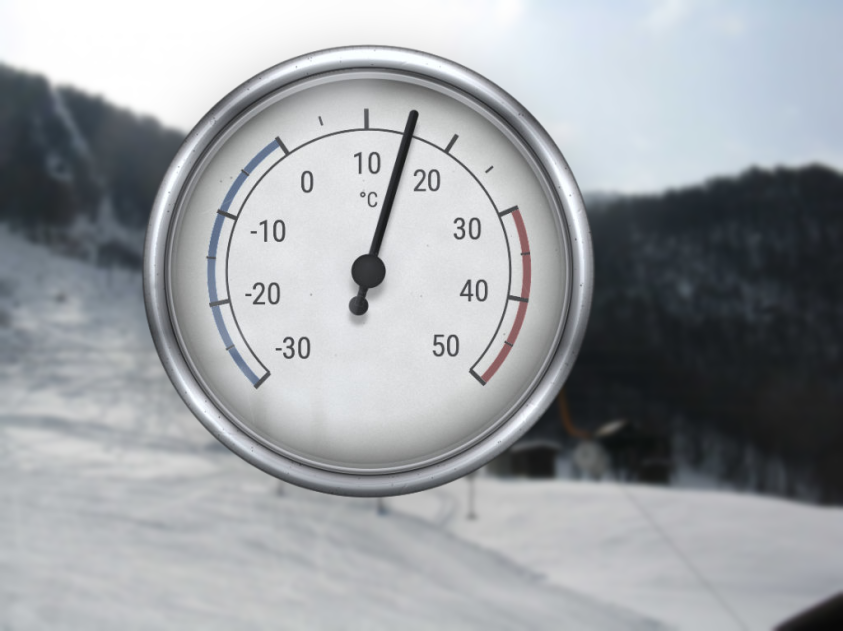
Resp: 15°C
